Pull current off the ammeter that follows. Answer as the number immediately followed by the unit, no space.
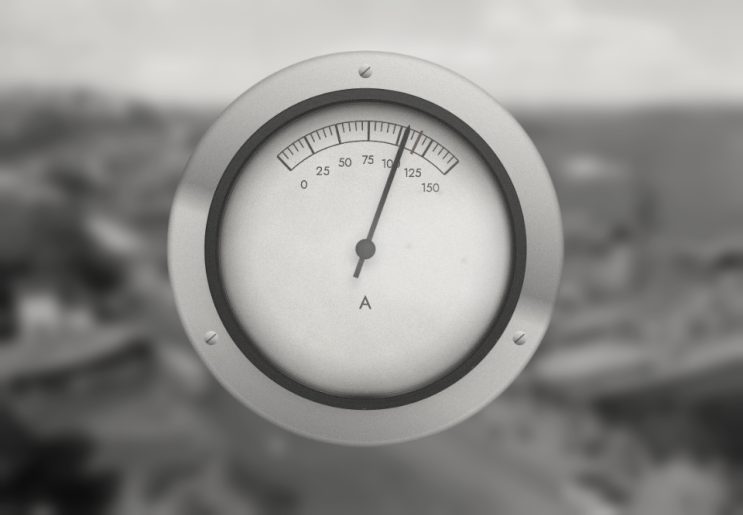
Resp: 105A
